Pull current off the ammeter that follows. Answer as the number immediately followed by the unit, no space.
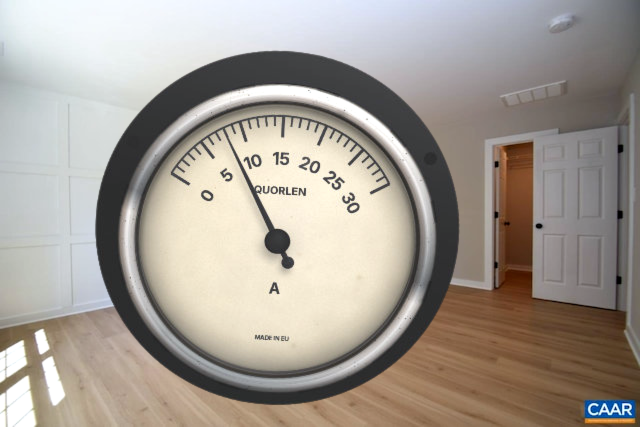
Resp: 8A
